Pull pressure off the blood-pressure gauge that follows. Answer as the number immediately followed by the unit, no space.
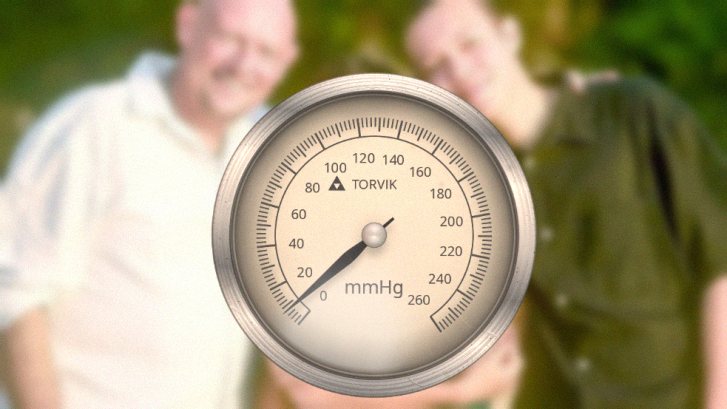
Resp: 8mmHg
